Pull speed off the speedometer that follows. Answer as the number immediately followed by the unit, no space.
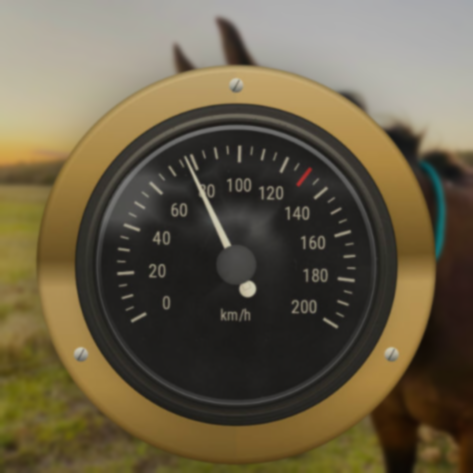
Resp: 77.5km/h
